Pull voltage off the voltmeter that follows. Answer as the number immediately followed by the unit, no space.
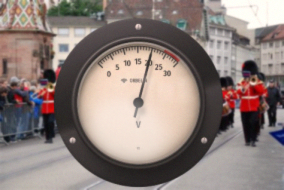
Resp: 20V
